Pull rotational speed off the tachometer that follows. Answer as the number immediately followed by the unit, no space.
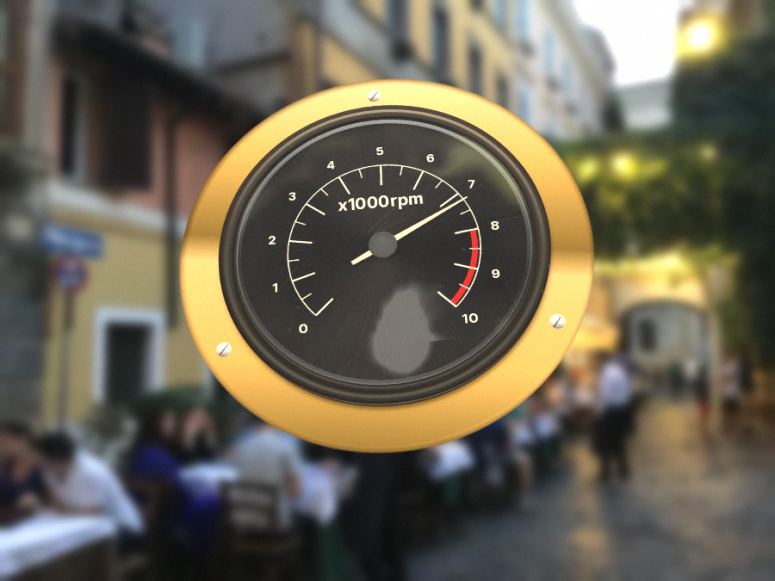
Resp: 7250rpm
